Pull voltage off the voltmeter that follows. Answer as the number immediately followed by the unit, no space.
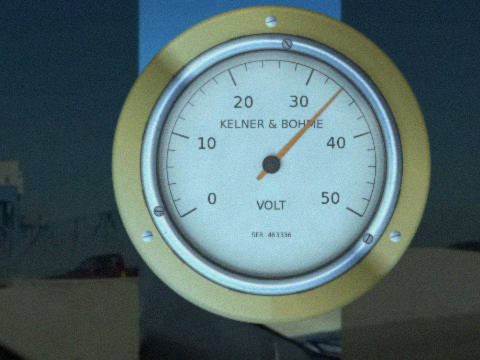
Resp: 34V
